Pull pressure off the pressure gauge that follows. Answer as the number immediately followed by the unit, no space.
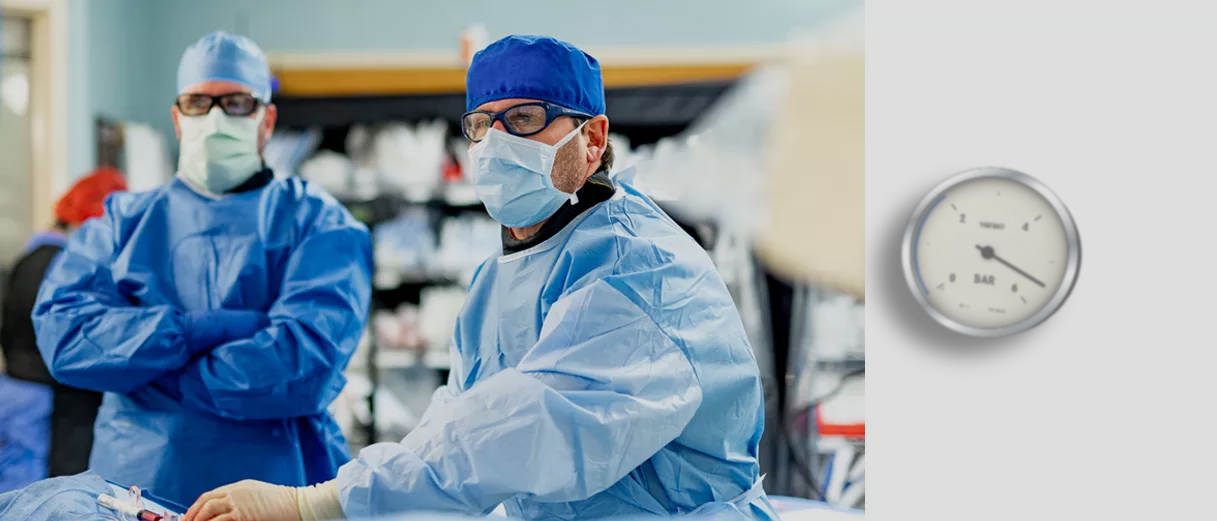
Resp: 5.5bar
